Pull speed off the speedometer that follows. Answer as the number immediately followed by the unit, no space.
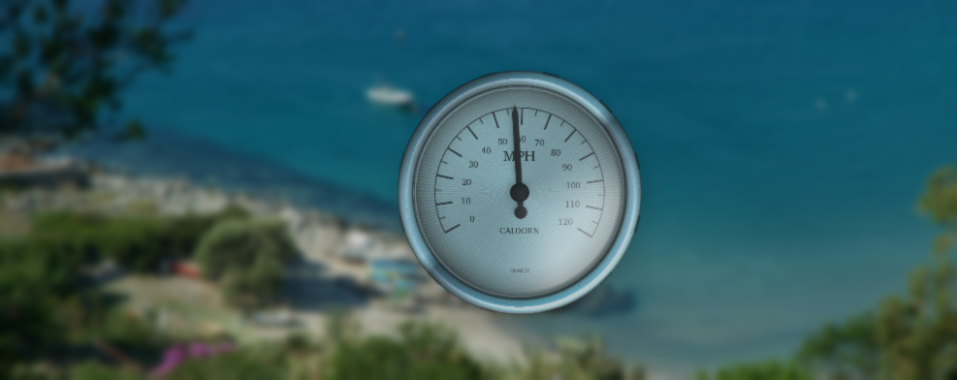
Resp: 57.5mph
